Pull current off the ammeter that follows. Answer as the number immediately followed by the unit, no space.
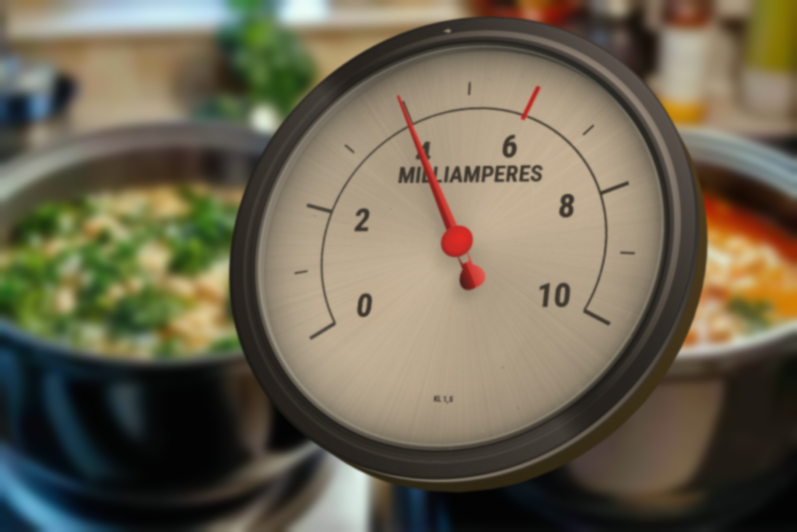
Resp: 4mA
